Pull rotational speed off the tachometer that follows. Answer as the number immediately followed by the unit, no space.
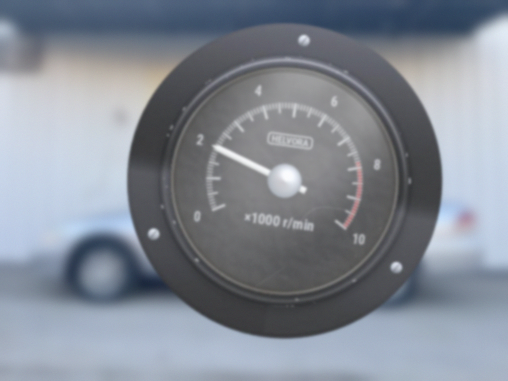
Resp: 2000rpm
